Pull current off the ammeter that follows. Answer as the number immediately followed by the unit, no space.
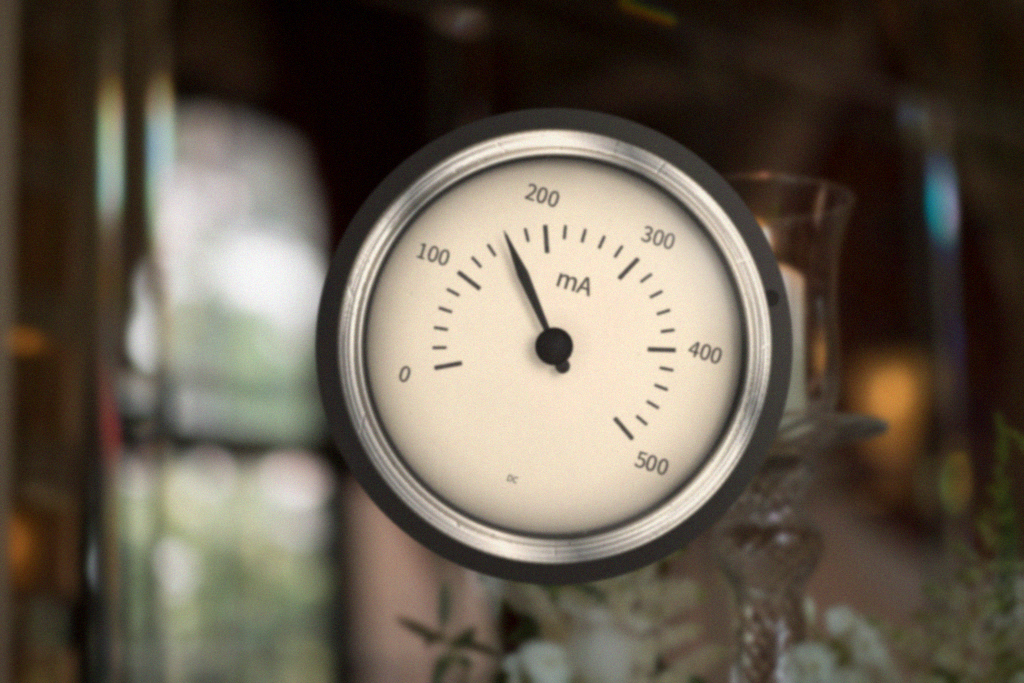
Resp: 160mA
